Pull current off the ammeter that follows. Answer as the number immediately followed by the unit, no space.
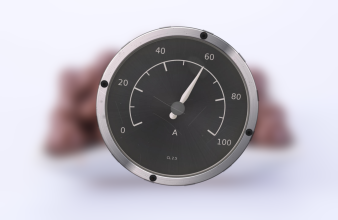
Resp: 60A
